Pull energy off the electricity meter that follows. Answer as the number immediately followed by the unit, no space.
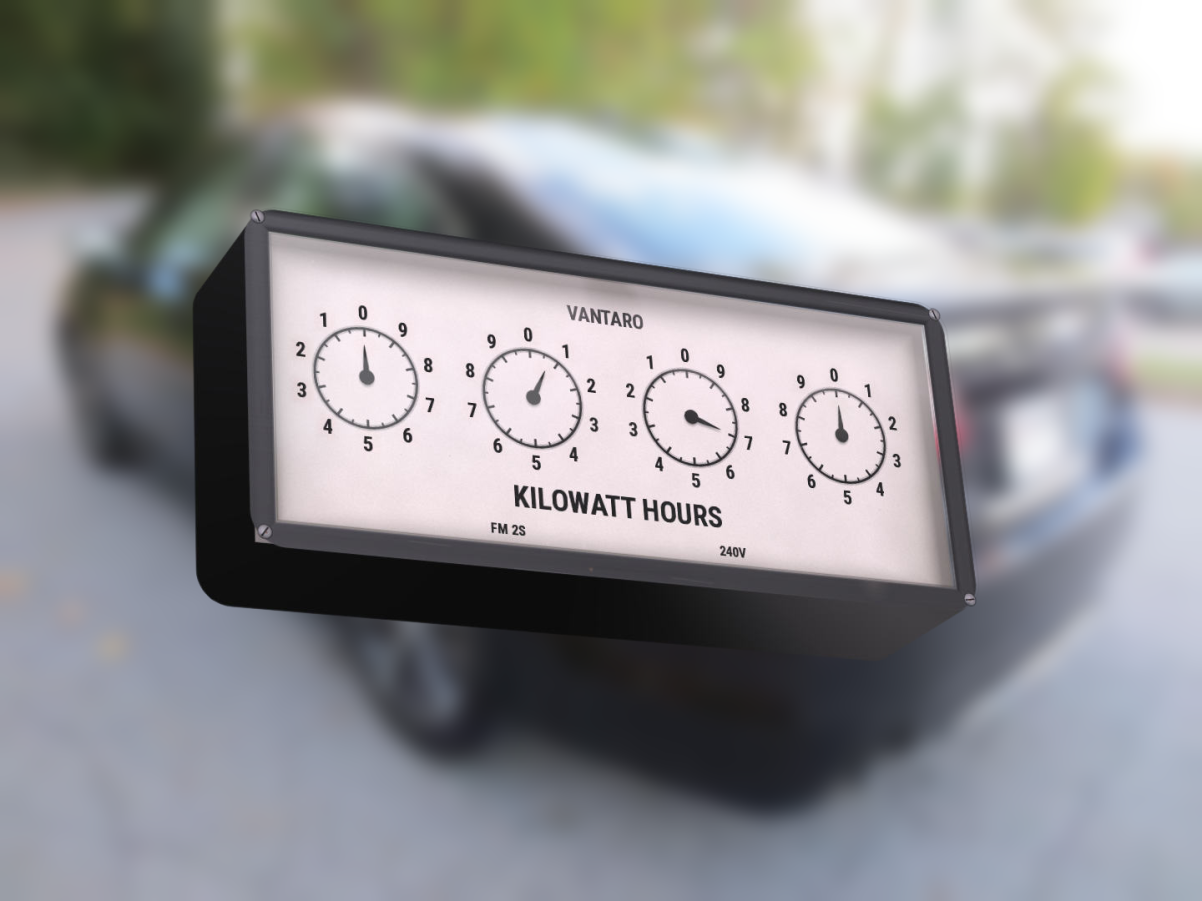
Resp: 70kWh
